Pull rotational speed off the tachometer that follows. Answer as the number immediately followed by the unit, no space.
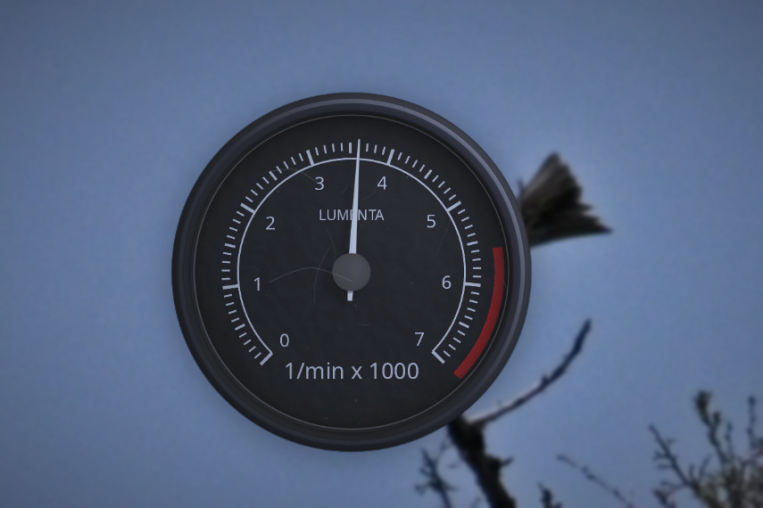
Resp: 3600rpm
